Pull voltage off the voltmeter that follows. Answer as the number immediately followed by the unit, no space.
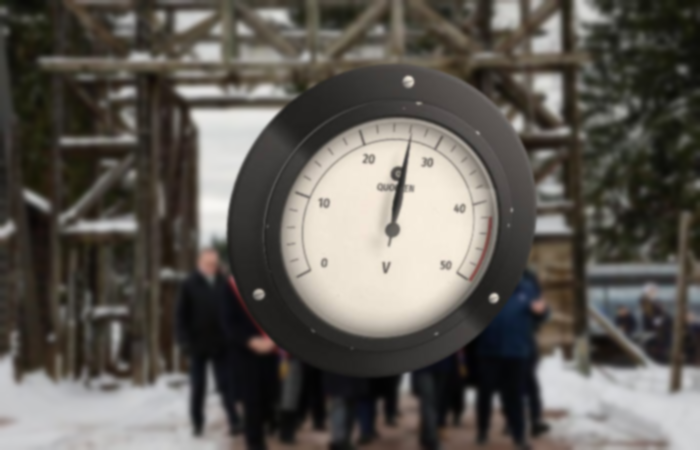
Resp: 26V
